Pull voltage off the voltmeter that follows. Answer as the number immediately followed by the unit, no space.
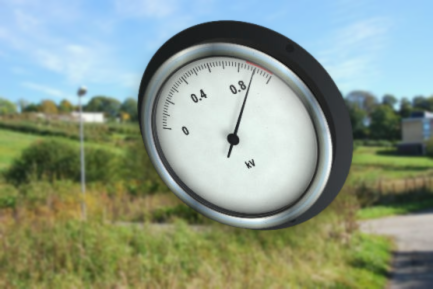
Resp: 0.9kV
